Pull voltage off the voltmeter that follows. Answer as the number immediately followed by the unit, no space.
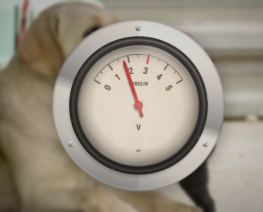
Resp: 1.75V
